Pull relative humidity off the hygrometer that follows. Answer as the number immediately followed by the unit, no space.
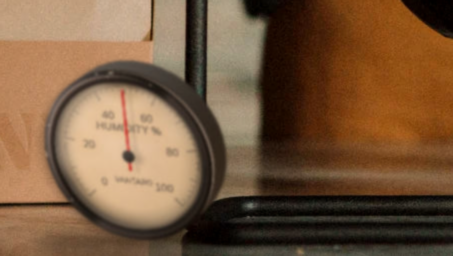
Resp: 50%
